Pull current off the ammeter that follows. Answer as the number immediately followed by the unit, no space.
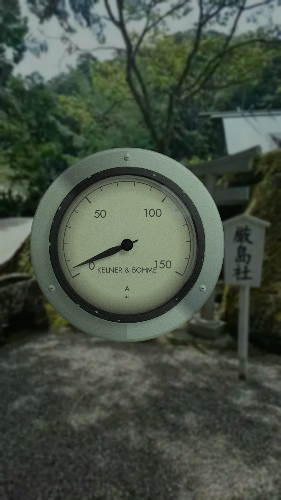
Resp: 5A
